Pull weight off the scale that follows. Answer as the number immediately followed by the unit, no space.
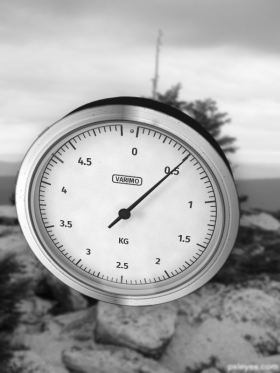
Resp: 0.5kg
